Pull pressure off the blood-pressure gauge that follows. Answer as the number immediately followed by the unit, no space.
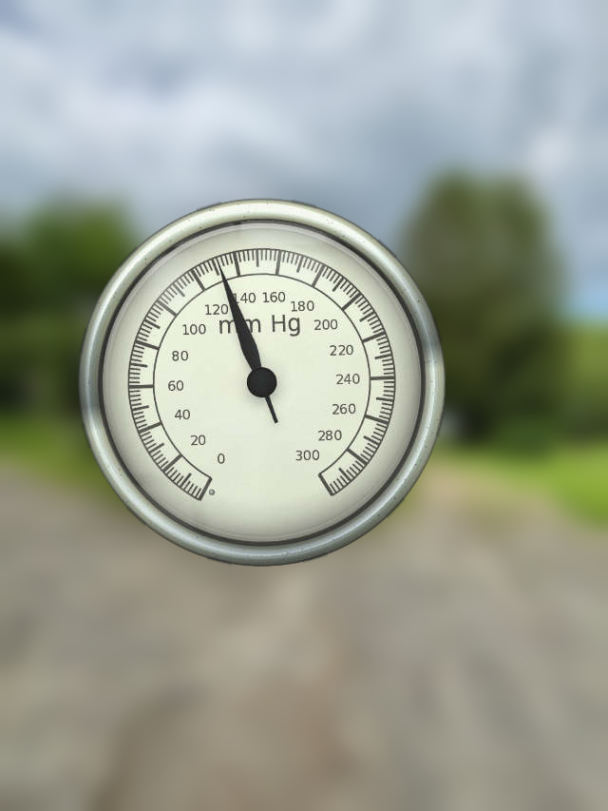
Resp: 132mmHg
